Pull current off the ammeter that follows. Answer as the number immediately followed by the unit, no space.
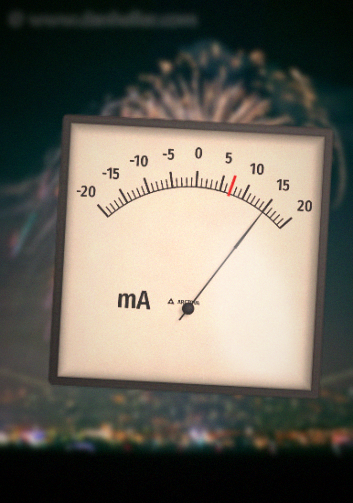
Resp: 15mA
